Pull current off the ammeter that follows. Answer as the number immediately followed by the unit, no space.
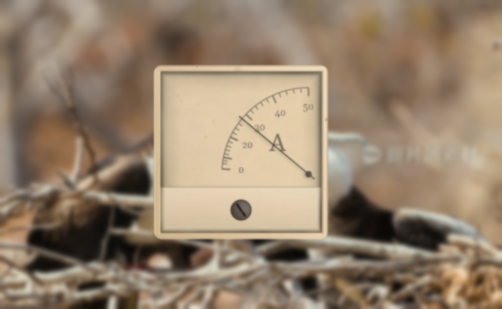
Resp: 28A
